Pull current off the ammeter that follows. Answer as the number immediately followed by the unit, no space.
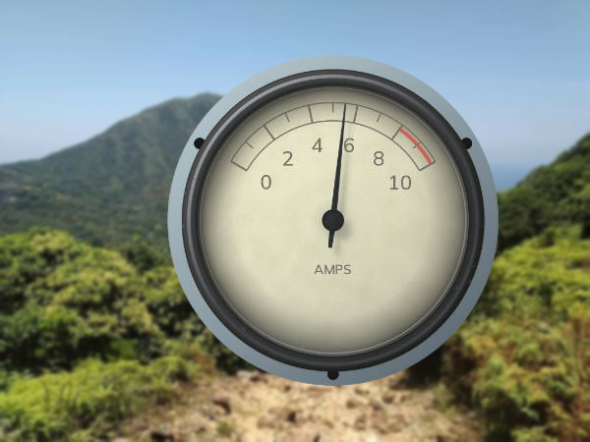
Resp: 5.5A
